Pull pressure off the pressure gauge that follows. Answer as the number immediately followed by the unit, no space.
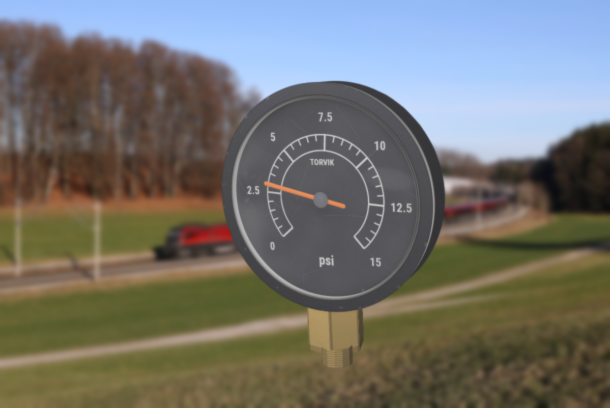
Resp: 3psi
